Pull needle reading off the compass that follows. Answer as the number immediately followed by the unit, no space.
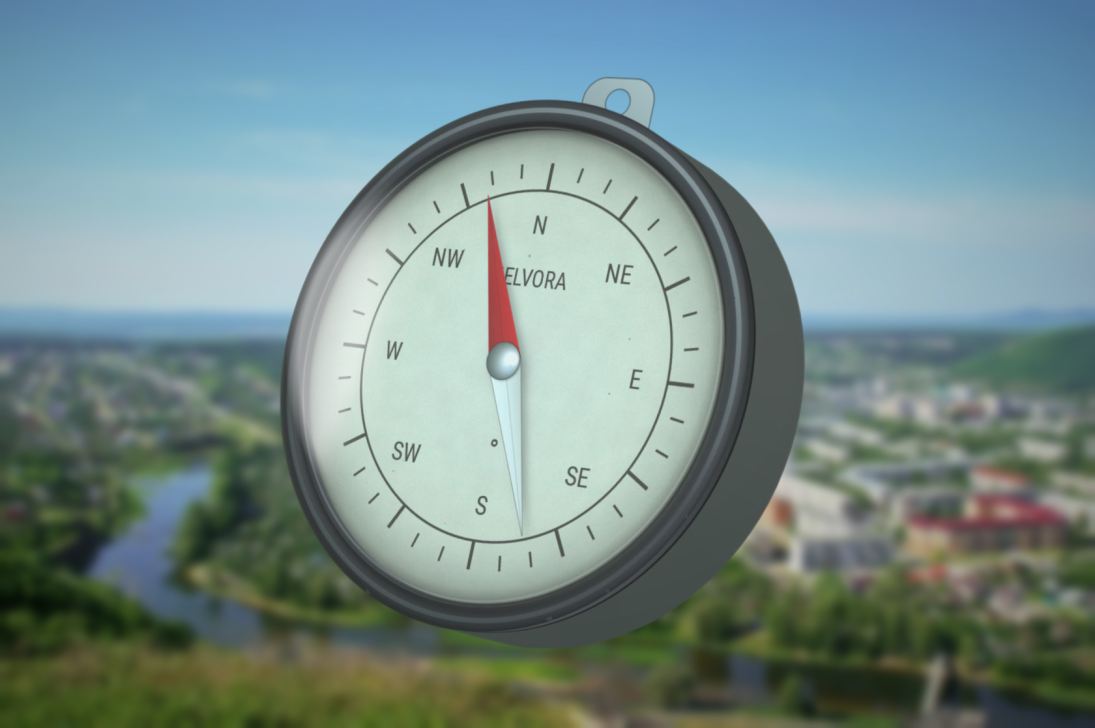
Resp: 340°
